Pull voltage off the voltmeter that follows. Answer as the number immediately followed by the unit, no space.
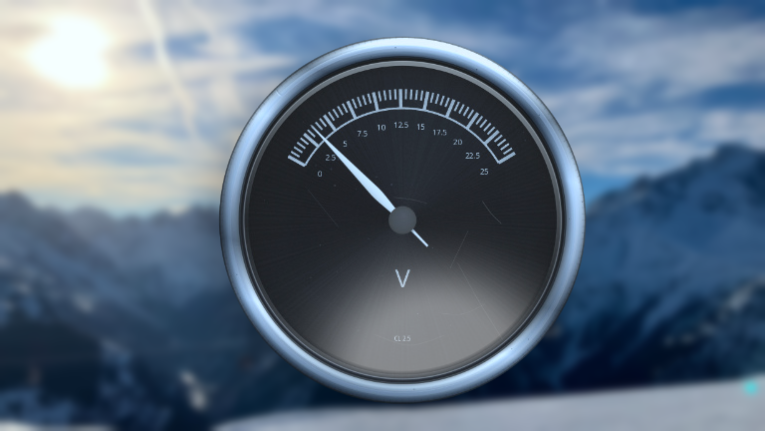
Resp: 3.5V
